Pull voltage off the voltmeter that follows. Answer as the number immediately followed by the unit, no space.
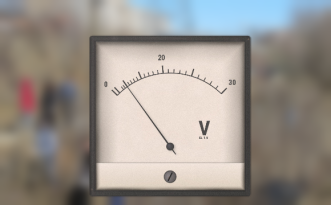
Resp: 10V
